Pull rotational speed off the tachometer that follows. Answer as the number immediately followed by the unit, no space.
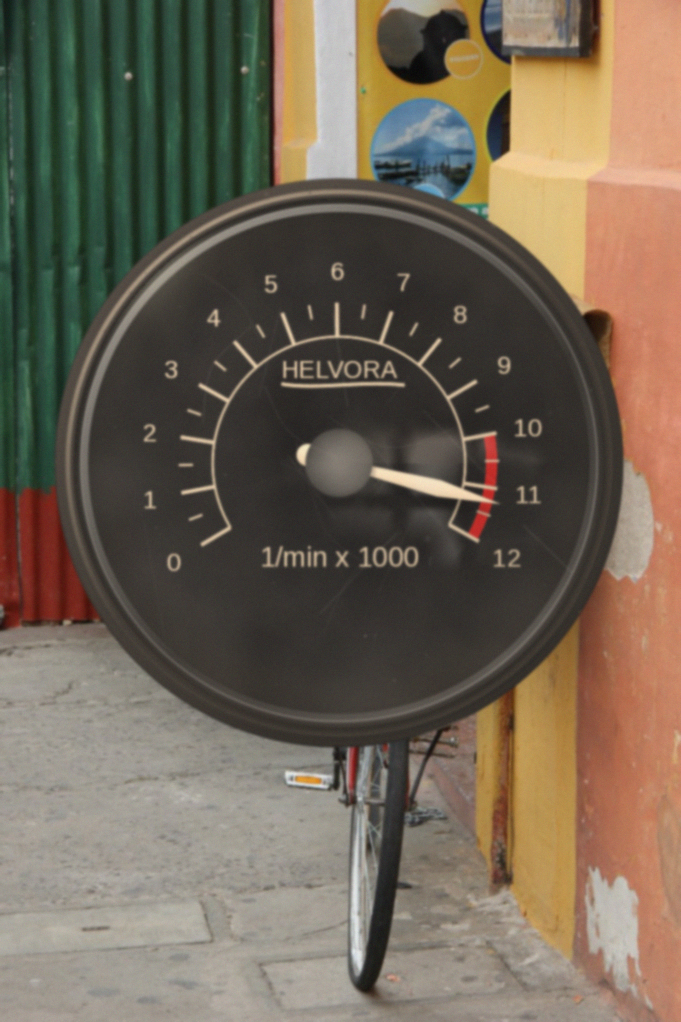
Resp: 11250rpm
